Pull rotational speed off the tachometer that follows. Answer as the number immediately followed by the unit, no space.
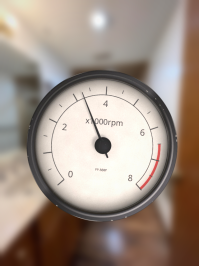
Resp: 3250rpm
